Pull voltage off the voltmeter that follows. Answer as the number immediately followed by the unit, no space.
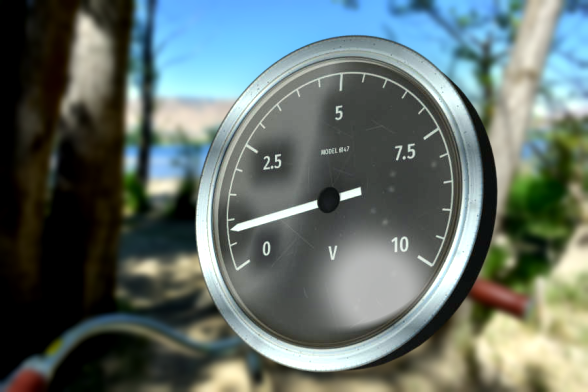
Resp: 0.75V
